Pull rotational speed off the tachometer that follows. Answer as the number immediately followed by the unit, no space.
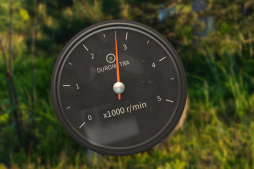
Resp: 2750rpm
